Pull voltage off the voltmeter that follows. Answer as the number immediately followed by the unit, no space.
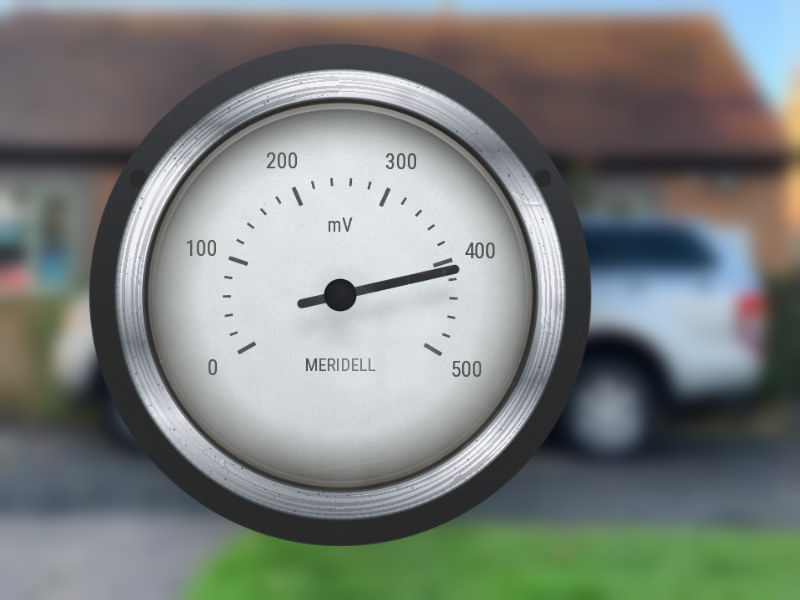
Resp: 410mV
